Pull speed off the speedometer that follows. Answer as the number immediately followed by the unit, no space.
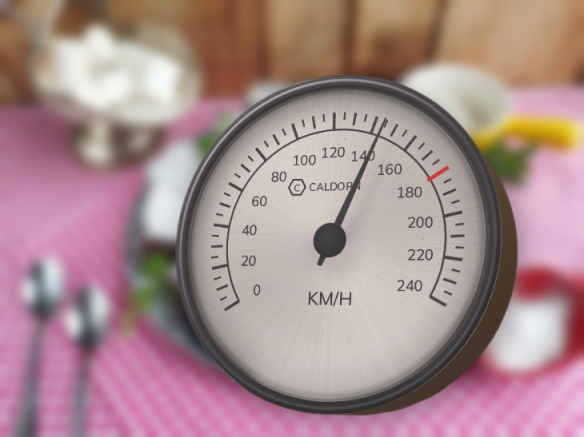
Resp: 145km/h
